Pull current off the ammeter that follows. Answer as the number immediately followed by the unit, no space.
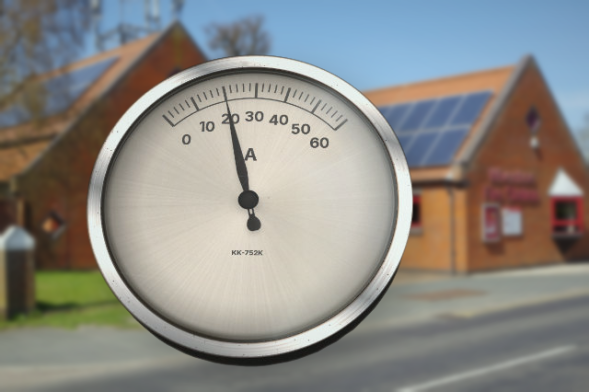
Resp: 20A
